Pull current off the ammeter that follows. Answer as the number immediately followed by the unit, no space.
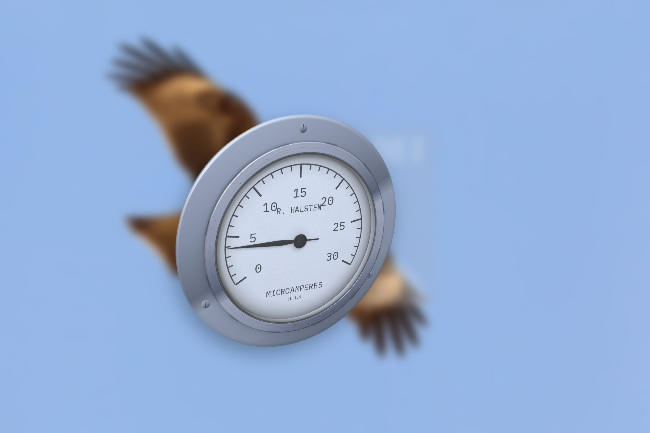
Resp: 4µA
